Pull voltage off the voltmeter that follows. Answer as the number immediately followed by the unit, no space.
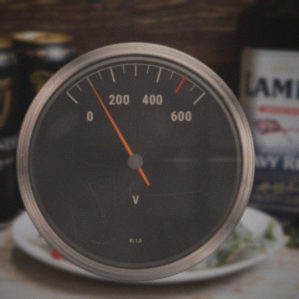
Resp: 100V
